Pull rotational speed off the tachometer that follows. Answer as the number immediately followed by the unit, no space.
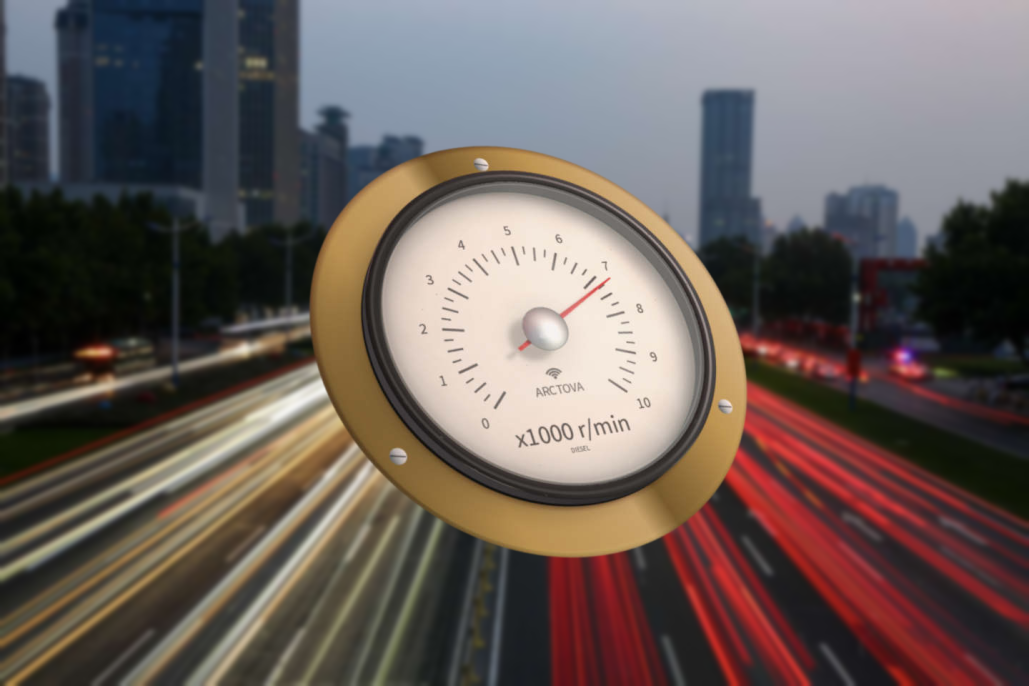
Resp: 7250rpm
